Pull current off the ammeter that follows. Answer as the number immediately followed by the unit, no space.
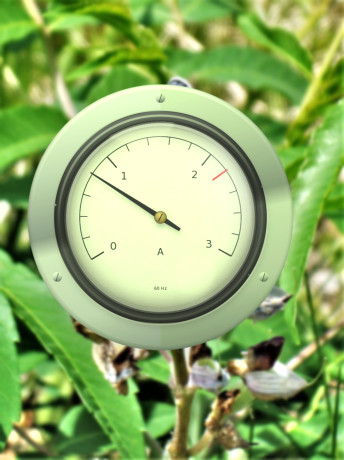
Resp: 0.8A
